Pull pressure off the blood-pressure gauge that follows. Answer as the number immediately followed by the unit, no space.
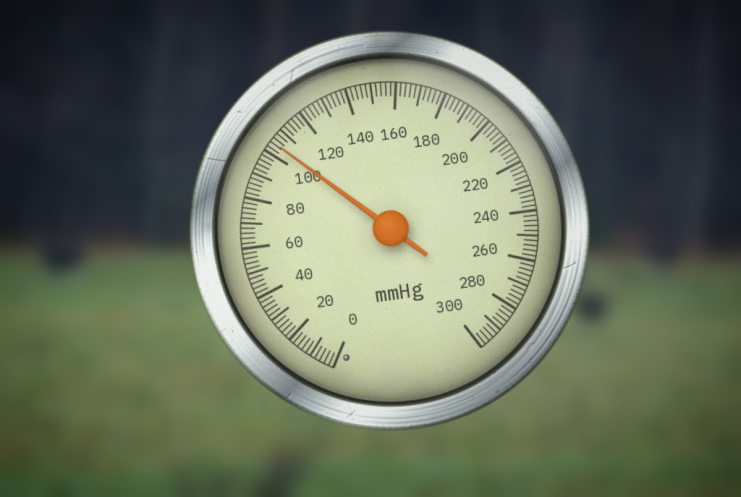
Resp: 104mmHg
